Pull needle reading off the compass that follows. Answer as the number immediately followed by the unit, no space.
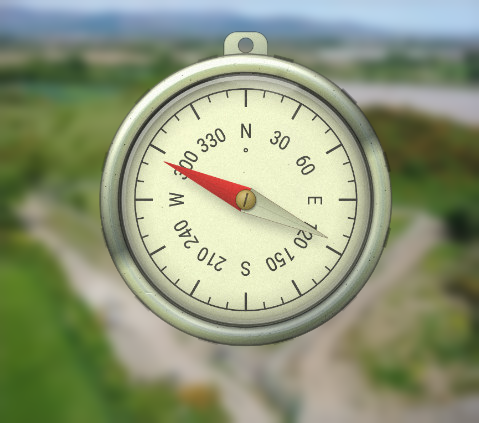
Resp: 295°
